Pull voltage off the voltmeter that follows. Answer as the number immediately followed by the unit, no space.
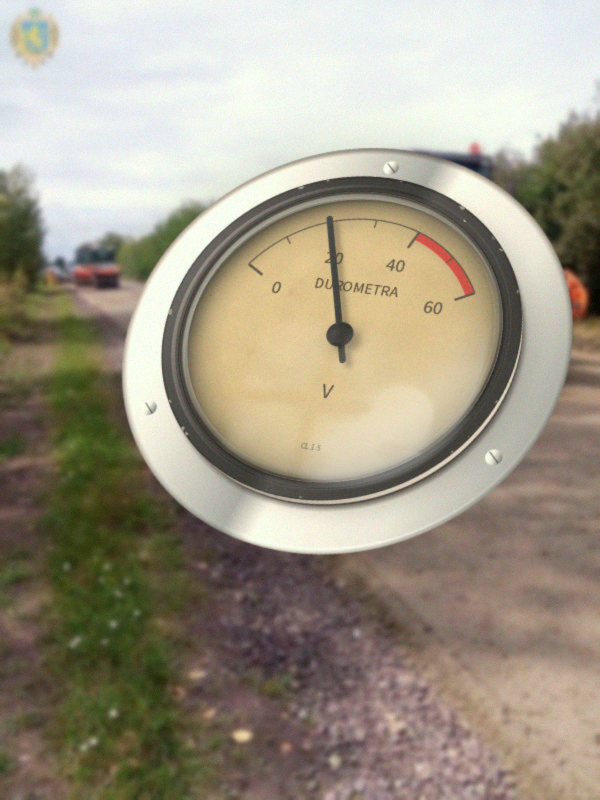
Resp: 20V
